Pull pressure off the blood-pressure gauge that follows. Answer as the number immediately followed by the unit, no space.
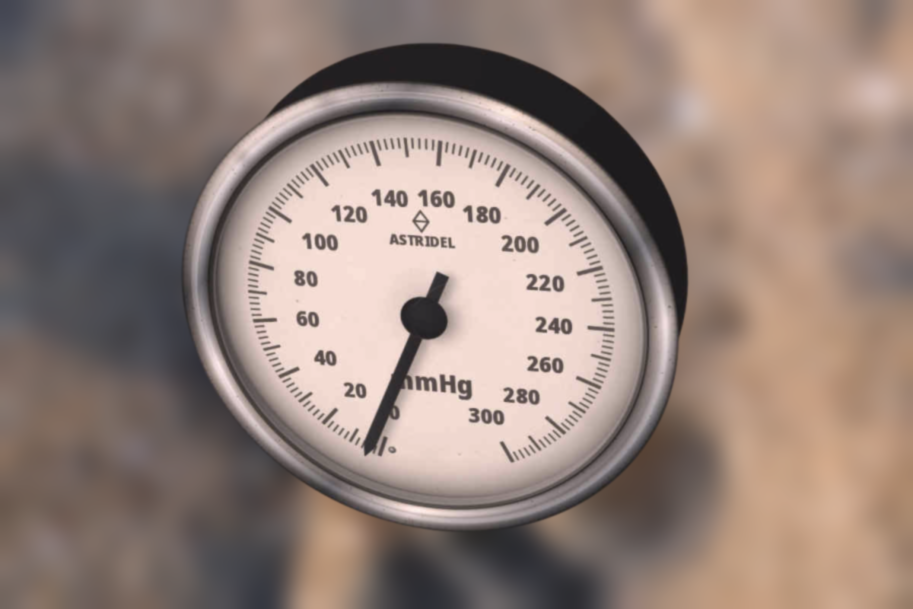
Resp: 4mmHg
